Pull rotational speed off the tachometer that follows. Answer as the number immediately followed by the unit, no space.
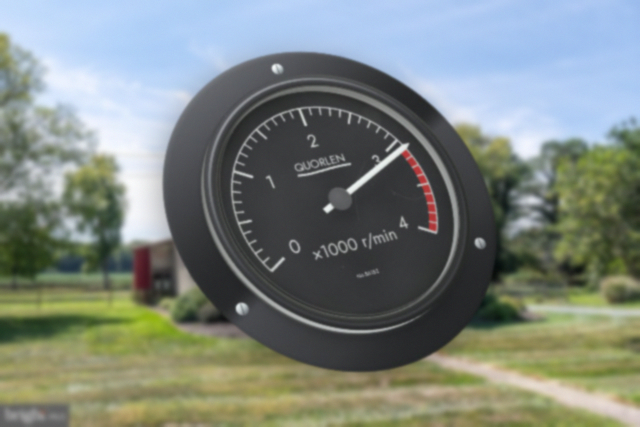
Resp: 3100rpm
